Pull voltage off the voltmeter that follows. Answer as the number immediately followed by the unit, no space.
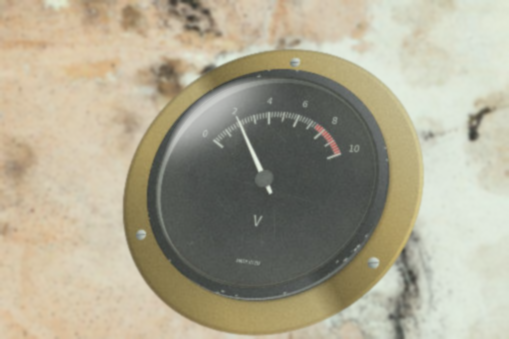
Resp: 2V
